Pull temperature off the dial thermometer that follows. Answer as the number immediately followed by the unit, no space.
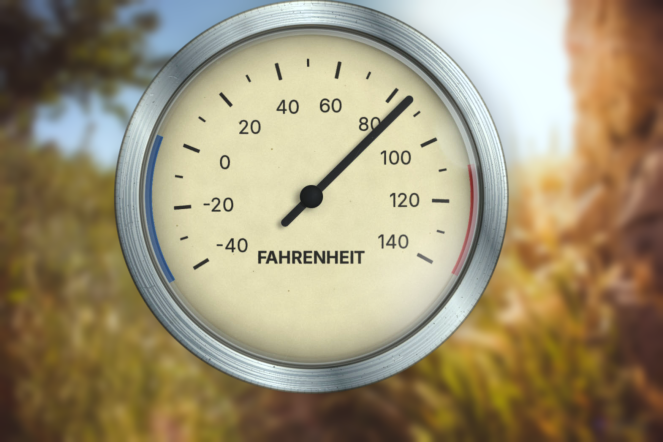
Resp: 85°F
